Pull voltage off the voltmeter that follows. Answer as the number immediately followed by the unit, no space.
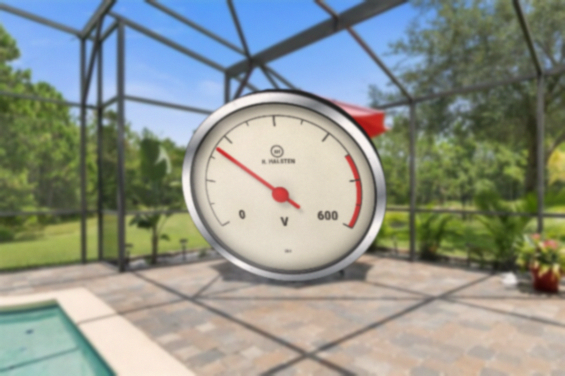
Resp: 175V
